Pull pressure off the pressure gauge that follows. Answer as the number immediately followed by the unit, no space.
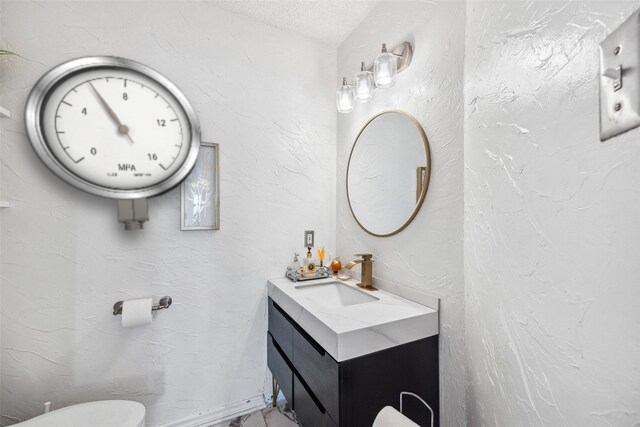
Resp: 6MPa
